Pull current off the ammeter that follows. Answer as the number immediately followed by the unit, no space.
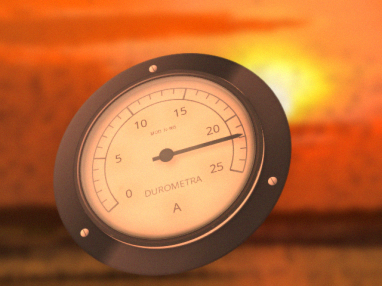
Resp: 22A
